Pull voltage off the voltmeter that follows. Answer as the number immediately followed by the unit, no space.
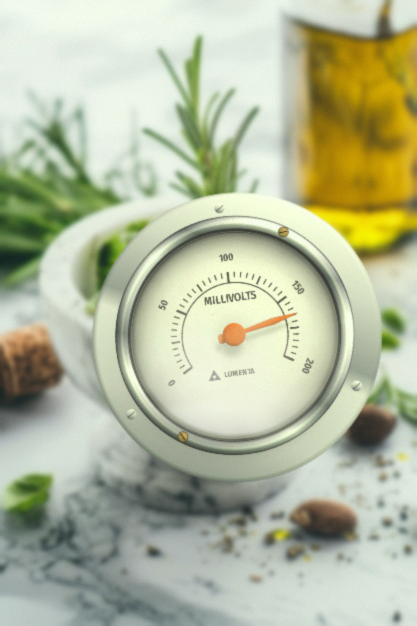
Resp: 165mV
